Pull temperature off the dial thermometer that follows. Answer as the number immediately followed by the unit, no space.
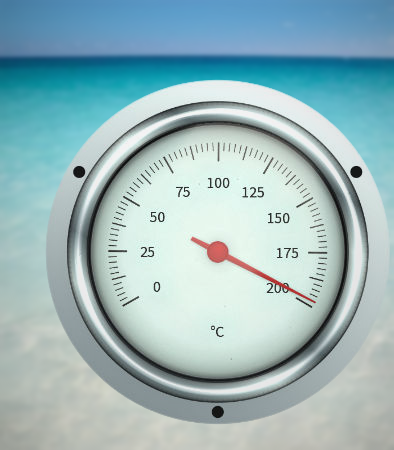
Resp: 197.5°C
